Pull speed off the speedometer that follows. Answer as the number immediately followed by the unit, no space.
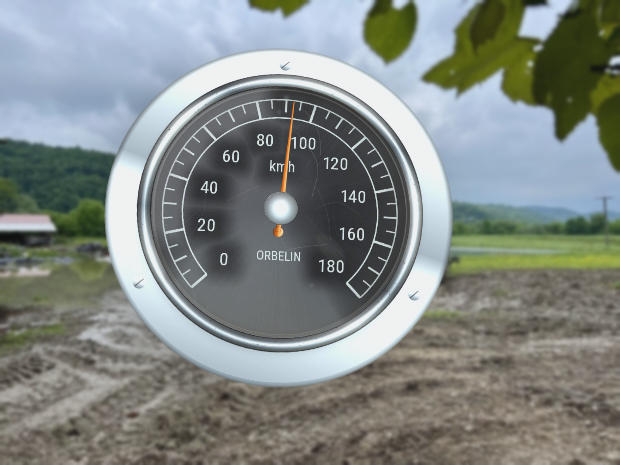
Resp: 92.5km/h
